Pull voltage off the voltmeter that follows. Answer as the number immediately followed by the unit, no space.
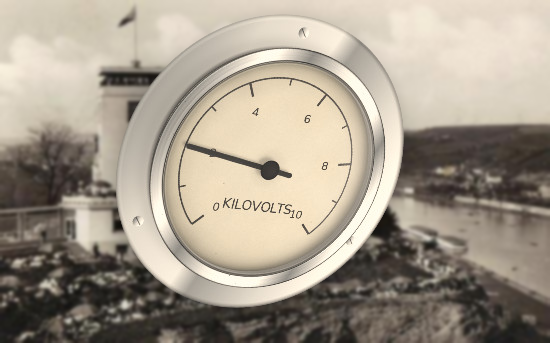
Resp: 2kV
